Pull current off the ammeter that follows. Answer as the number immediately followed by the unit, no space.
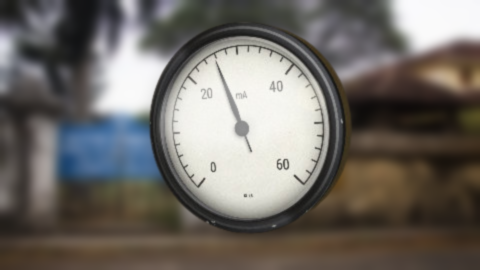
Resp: 26mA
